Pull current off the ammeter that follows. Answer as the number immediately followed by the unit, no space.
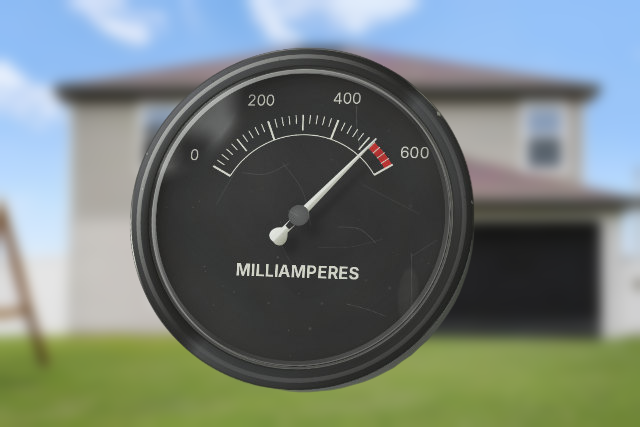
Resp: 520mA
